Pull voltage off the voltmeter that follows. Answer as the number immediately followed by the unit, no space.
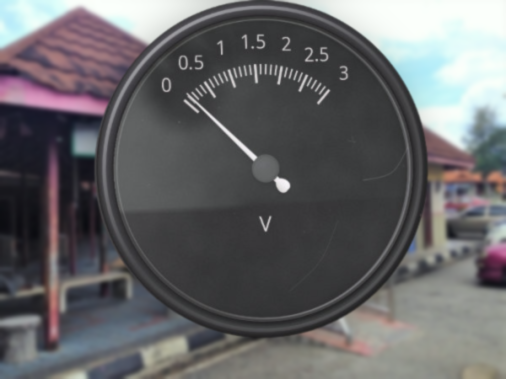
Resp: 0.1V
